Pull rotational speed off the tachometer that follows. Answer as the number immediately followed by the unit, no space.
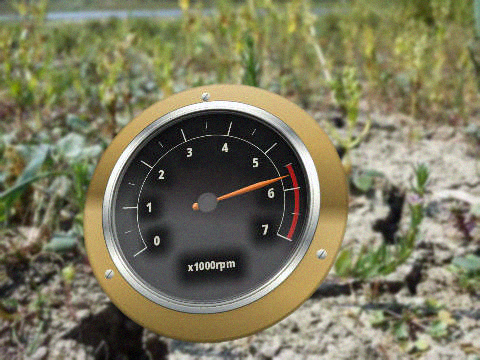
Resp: 5750rpm
